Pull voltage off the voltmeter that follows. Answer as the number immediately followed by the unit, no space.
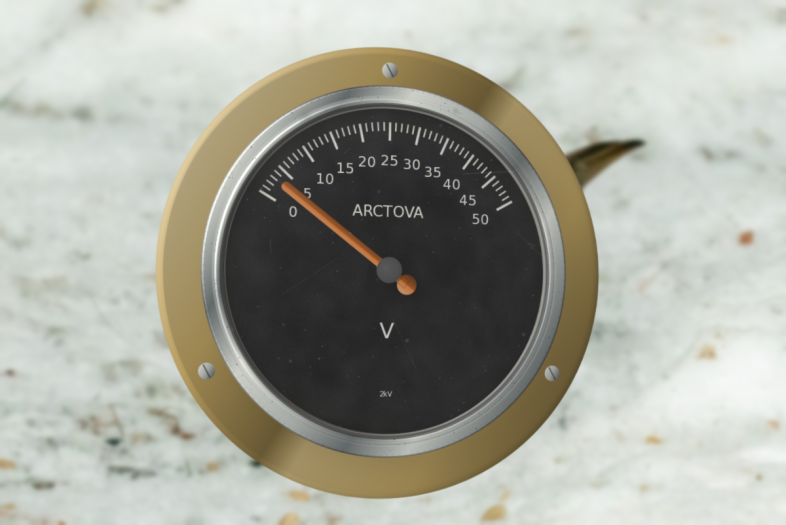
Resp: 3V
